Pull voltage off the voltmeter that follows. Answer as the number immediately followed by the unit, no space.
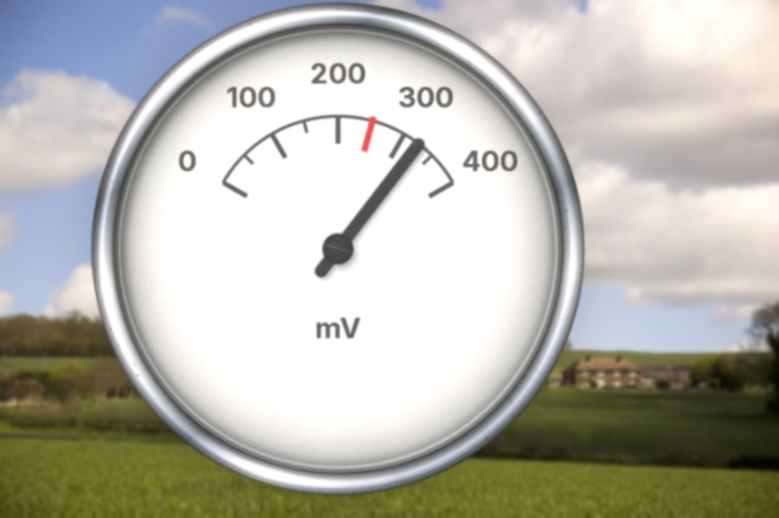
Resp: 325mV
